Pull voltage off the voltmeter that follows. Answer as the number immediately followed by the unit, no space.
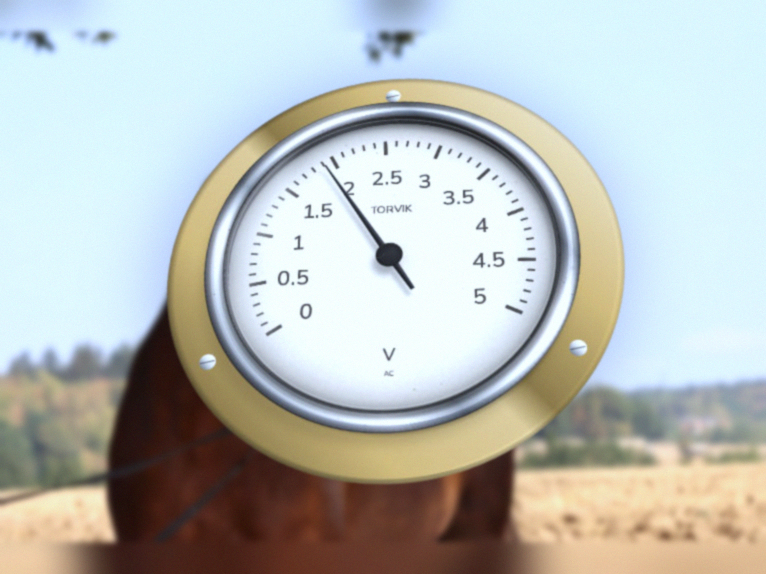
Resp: 1.9V
